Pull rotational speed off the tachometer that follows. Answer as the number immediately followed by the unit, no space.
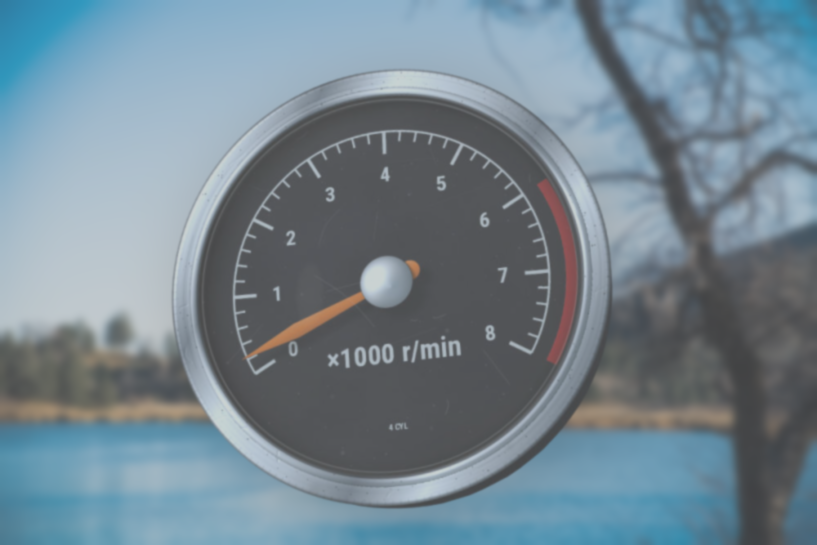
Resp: 200rpm
